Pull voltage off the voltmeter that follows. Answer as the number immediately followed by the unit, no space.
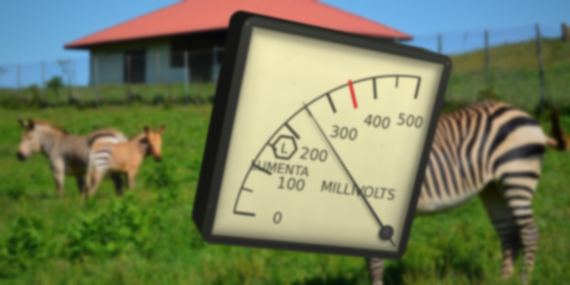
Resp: 250mV
